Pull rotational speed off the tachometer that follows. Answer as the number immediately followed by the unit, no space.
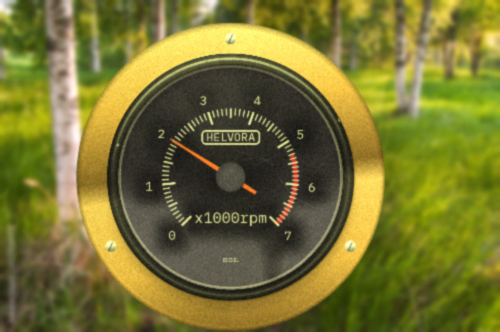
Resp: 2000rpm
